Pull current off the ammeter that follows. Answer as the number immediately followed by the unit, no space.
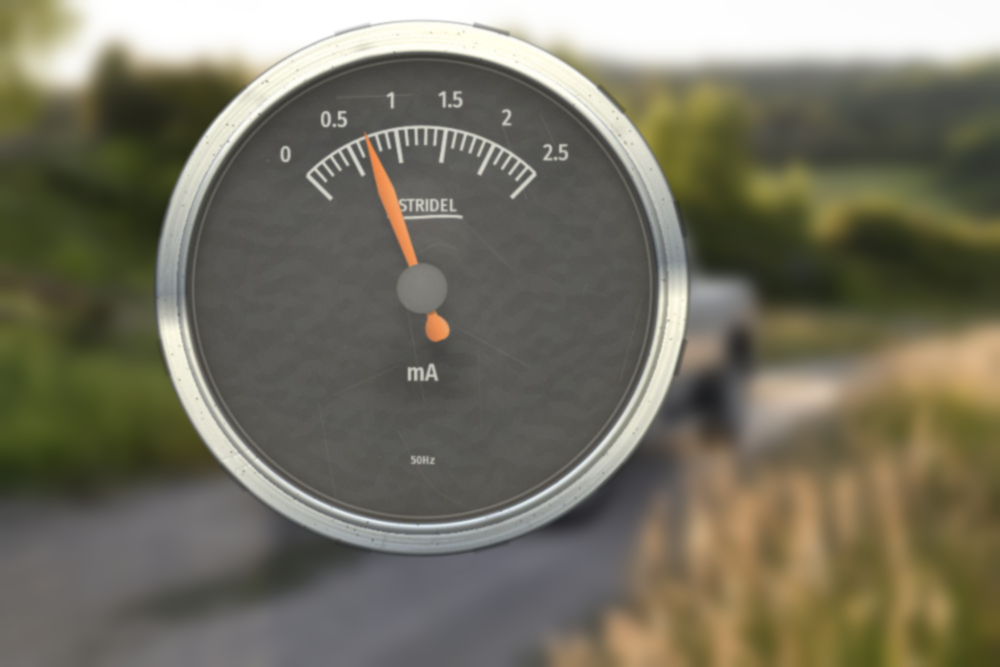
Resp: 0.7mA
